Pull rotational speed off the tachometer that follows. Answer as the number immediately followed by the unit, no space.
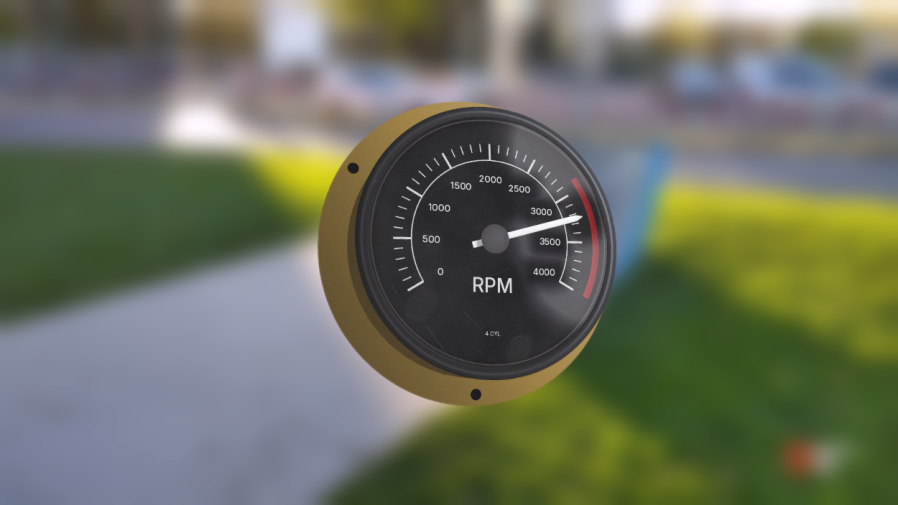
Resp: 3250rpm
